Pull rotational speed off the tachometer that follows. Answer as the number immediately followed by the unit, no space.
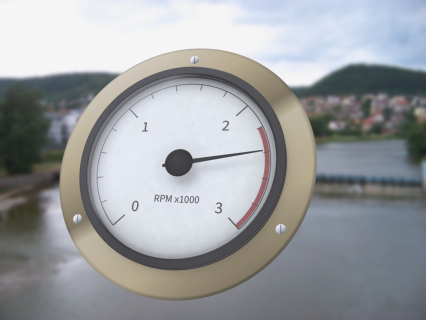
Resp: 2400rpm
